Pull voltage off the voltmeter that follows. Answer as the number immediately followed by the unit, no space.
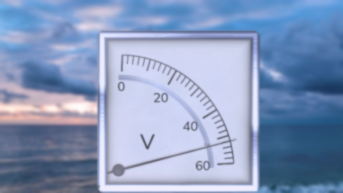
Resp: 52V
